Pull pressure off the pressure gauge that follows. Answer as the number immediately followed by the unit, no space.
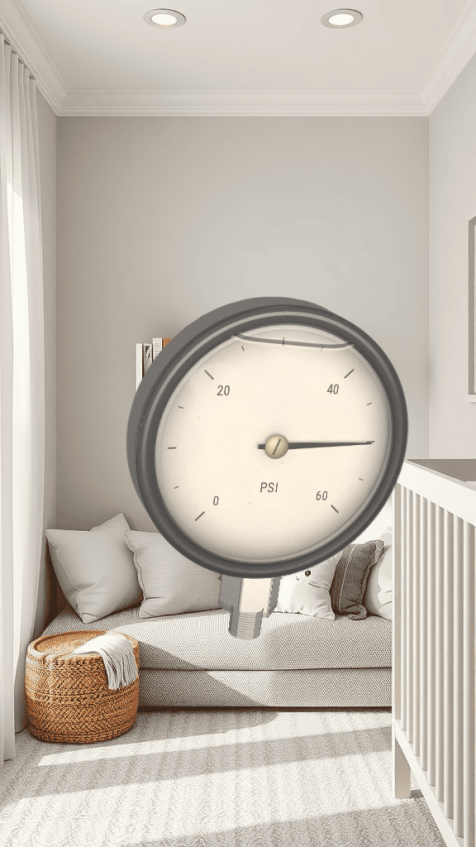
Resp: 50psi
